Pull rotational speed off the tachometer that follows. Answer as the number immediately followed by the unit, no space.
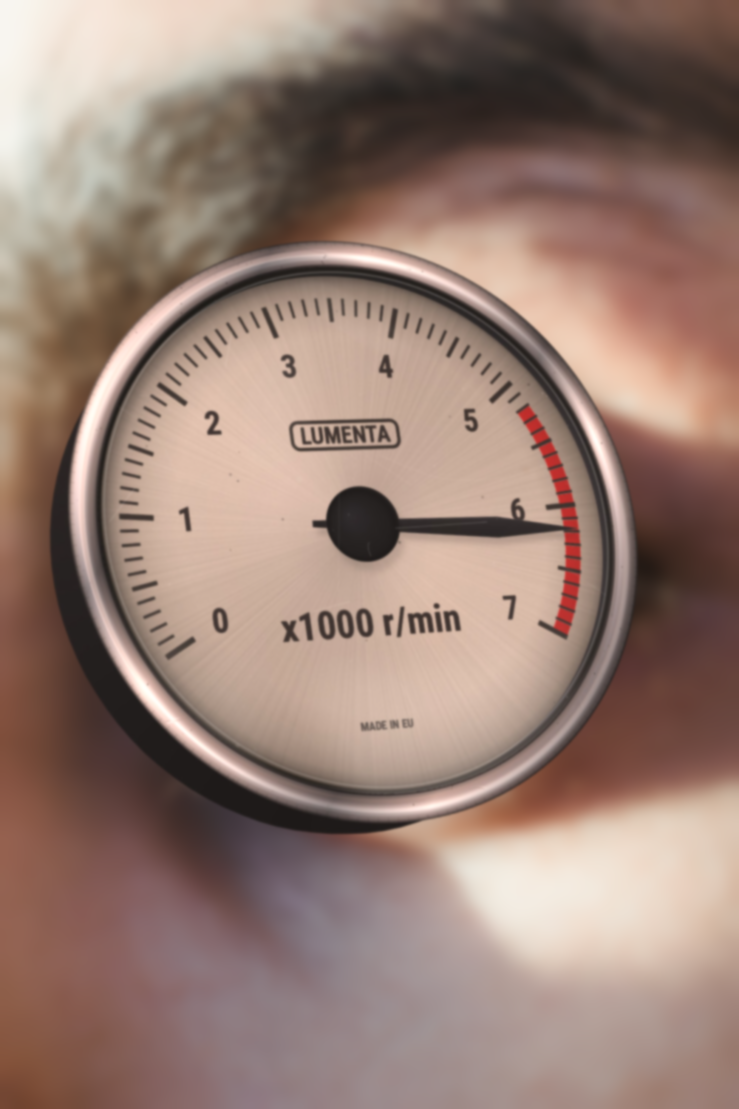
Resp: 6200rpm
